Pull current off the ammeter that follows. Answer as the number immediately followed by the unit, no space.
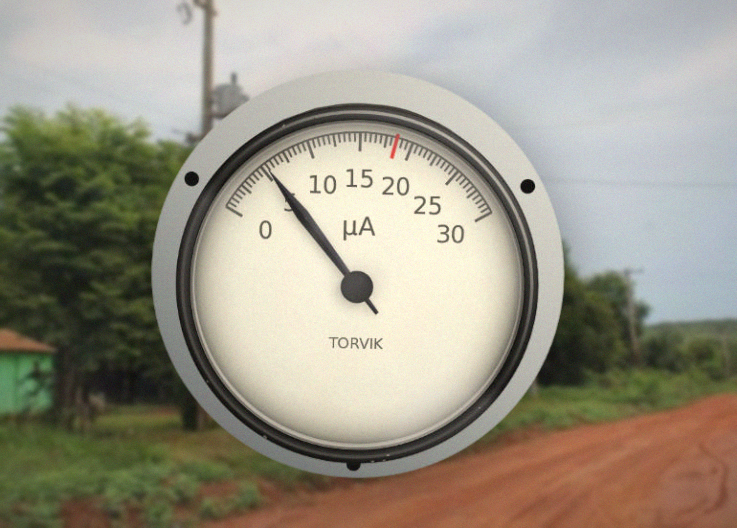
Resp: 5.5µA
